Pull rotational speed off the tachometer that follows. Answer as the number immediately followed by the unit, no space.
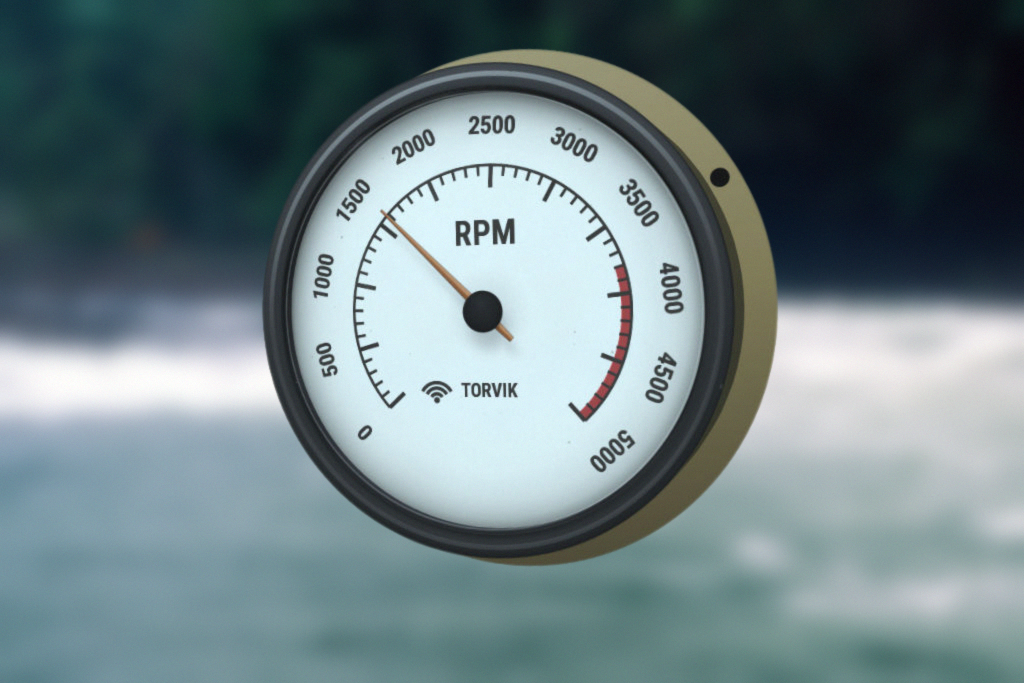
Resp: 1600rpm
